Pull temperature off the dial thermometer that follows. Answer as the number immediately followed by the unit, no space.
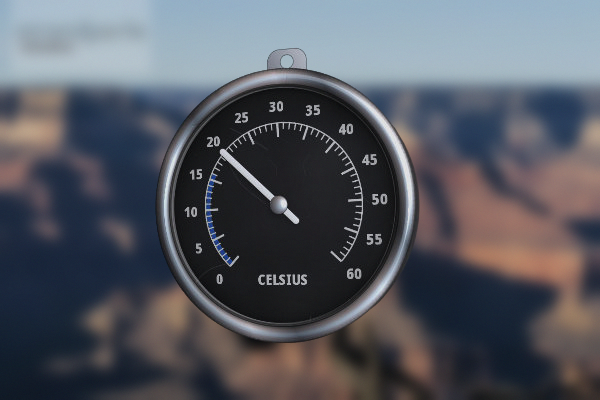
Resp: 20°C
